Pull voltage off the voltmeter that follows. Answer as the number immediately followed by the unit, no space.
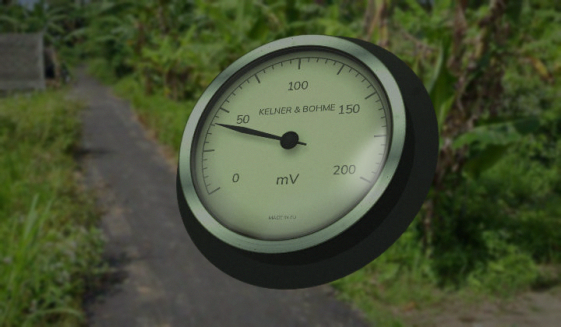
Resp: 40mV
